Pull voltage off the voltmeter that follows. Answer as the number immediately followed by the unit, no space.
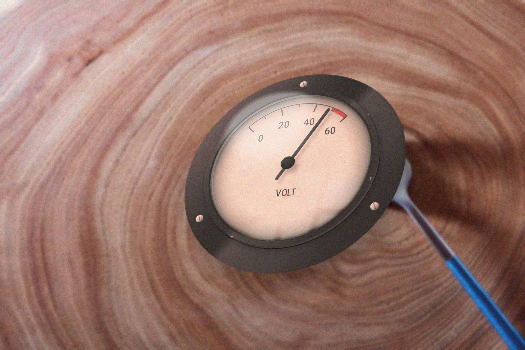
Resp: 50V
